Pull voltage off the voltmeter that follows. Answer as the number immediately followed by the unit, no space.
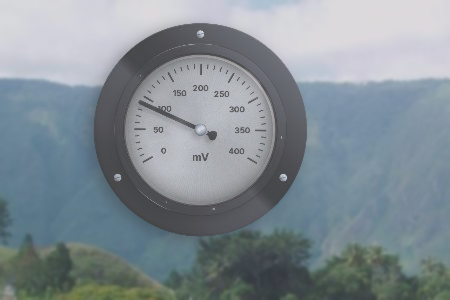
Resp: 90mV
